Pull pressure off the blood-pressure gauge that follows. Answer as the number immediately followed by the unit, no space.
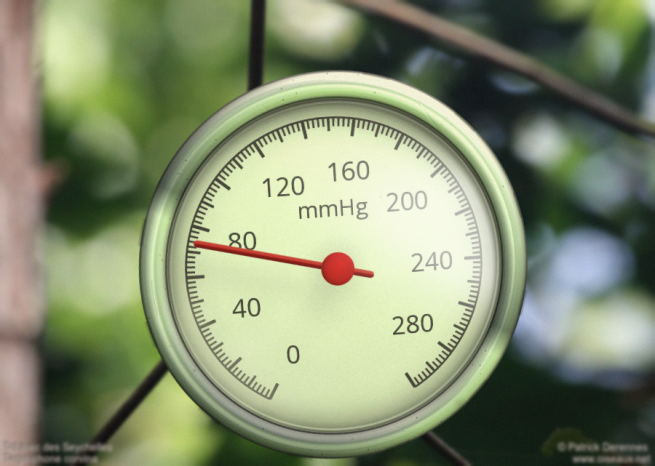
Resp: 74mmHg
